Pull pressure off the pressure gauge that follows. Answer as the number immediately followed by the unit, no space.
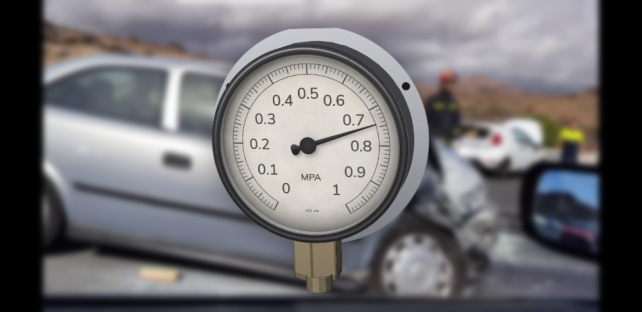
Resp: 0.74MPa
